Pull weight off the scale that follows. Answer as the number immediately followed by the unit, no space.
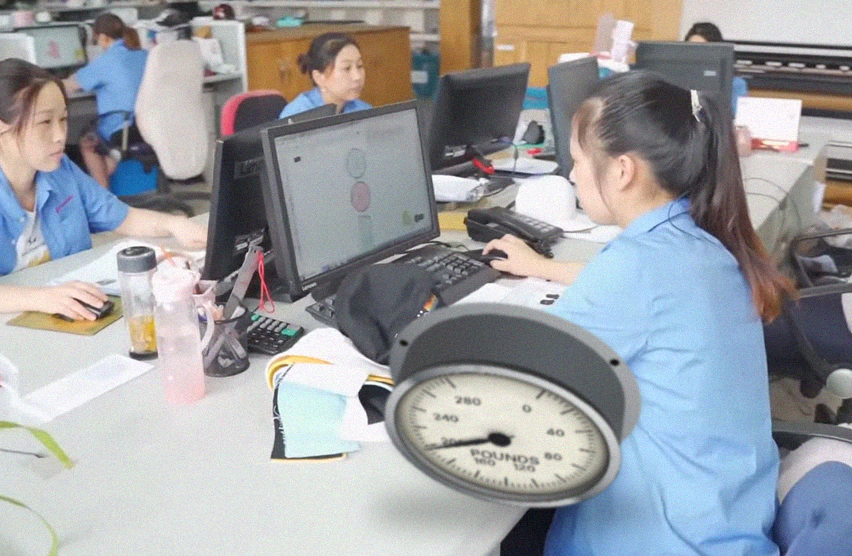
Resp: 200lb
